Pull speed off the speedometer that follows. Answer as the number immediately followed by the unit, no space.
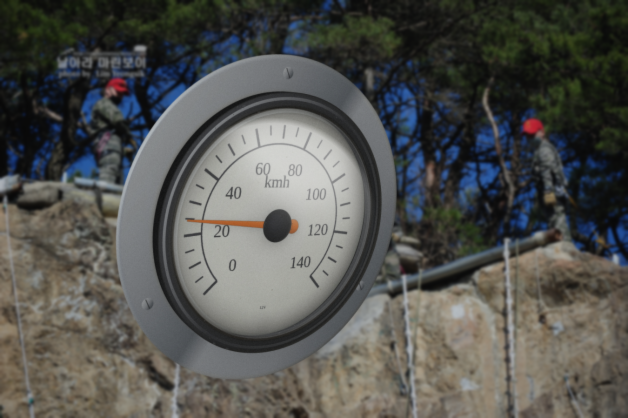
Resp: 25km/h
